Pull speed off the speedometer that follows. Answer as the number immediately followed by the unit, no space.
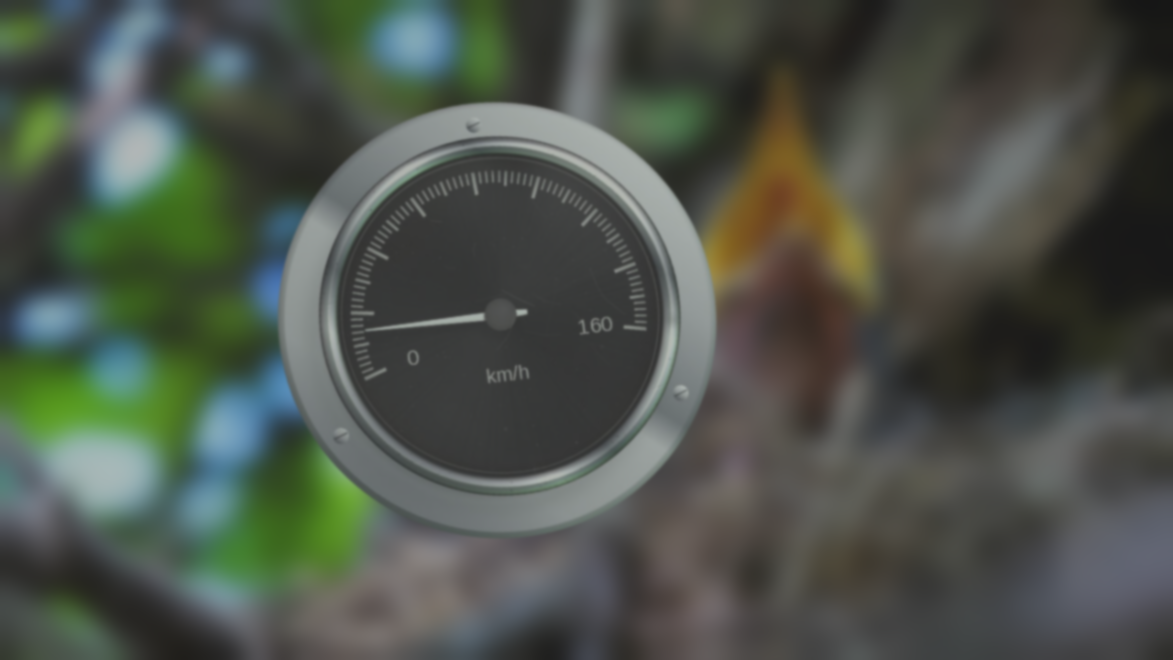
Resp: 14km/h
